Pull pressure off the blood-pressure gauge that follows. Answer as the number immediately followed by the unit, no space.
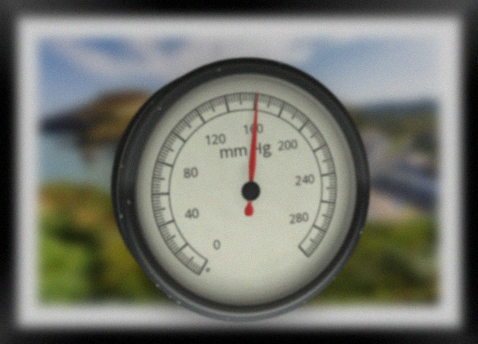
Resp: 160mmHg
